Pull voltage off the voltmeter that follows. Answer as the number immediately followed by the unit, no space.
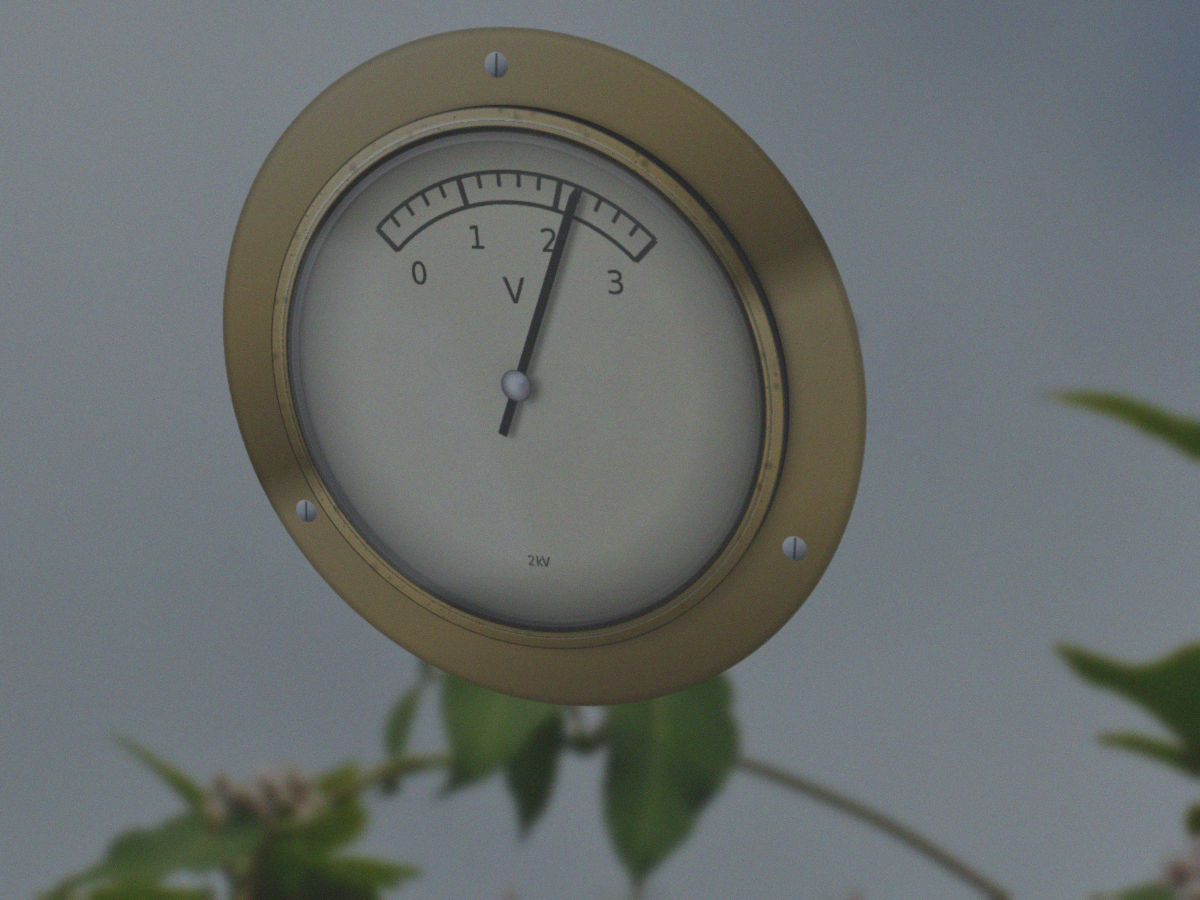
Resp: 2.2V
